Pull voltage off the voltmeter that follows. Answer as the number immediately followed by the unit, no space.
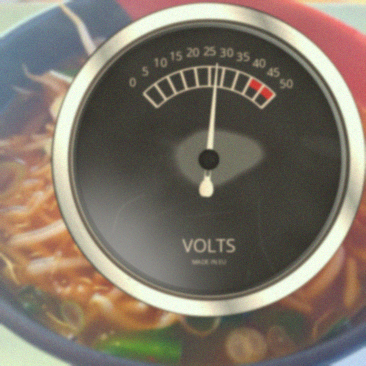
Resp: 27.5V
